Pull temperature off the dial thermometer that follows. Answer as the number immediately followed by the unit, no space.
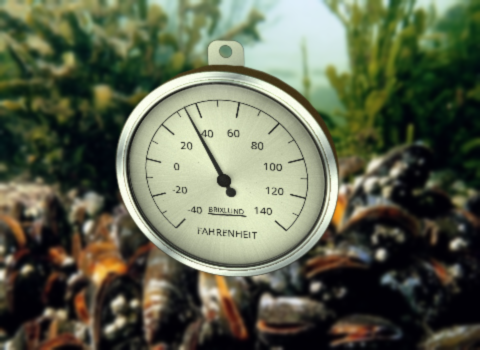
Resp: 35°F
